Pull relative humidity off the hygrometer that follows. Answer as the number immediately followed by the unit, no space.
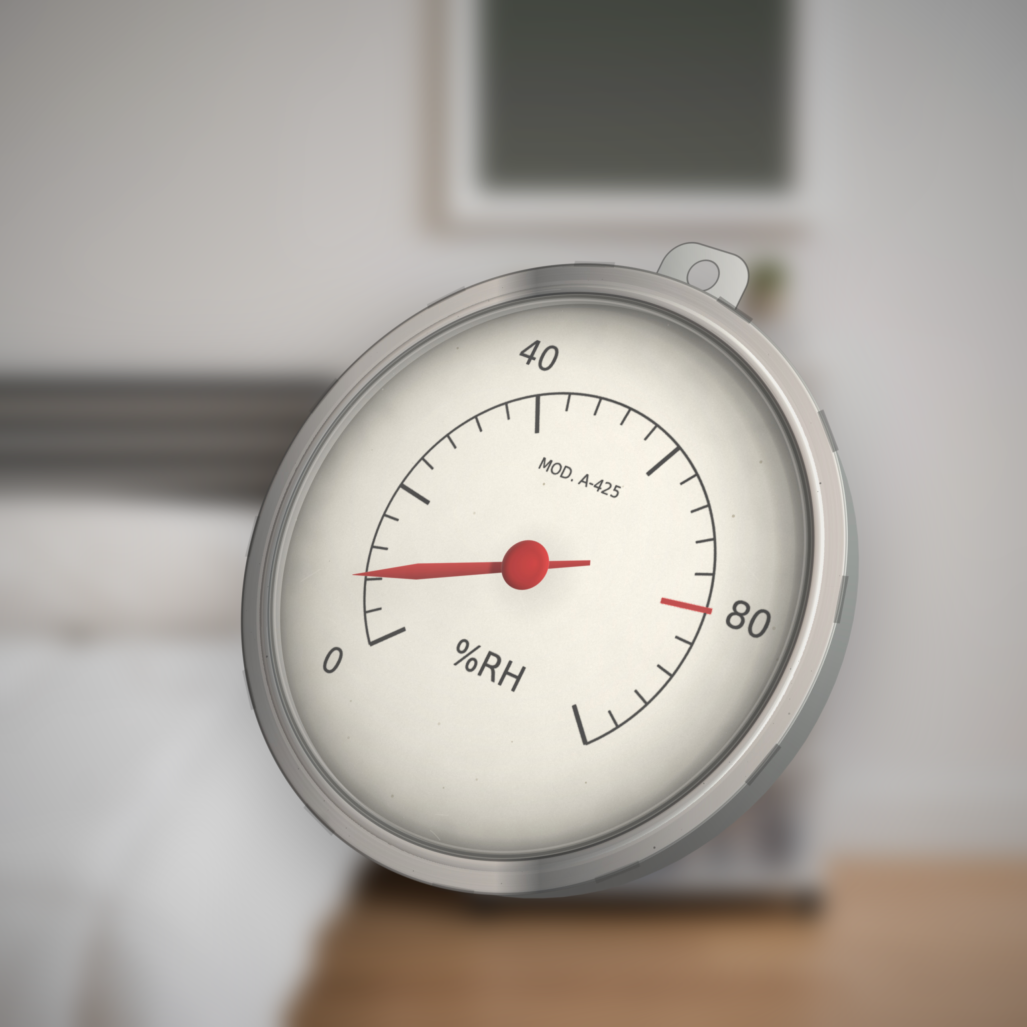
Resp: 8%
